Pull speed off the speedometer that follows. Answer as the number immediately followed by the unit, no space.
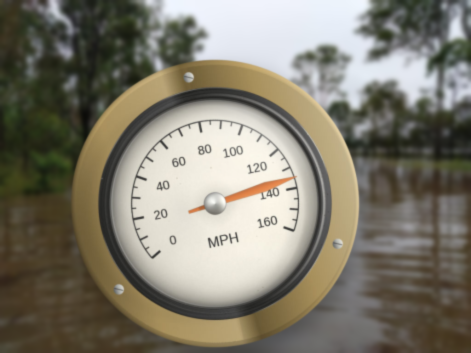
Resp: 135mph
